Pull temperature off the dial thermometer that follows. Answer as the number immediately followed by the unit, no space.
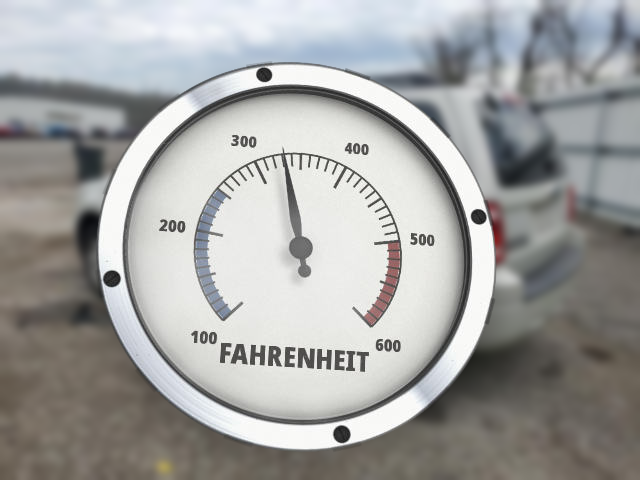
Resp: 330°F
